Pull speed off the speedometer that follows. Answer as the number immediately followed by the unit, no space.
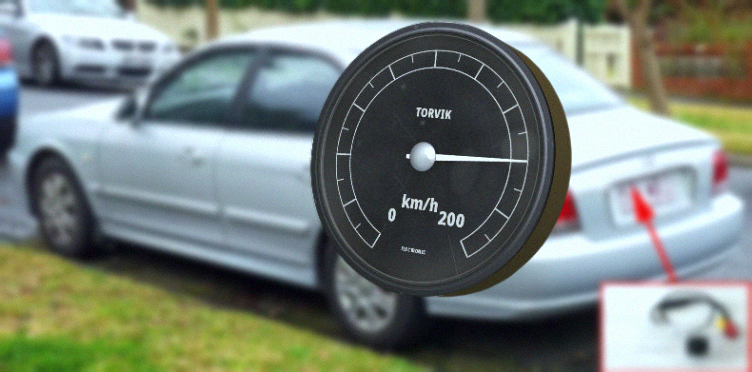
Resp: 160km/h
